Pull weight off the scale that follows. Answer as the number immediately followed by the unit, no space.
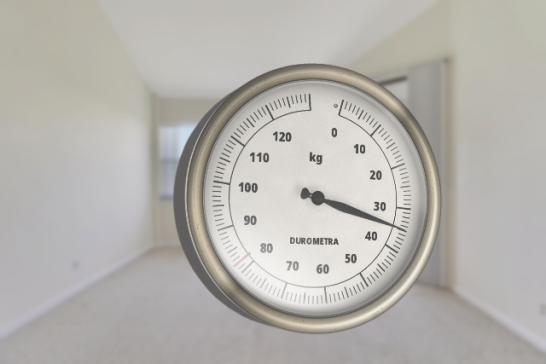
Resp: 35kg
